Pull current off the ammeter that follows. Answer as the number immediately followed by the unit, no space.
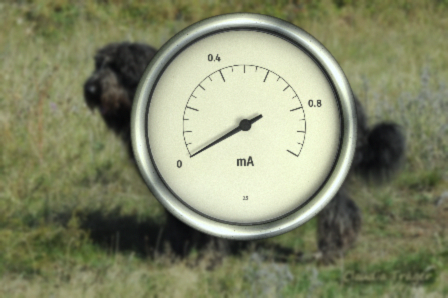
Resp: 0mA
